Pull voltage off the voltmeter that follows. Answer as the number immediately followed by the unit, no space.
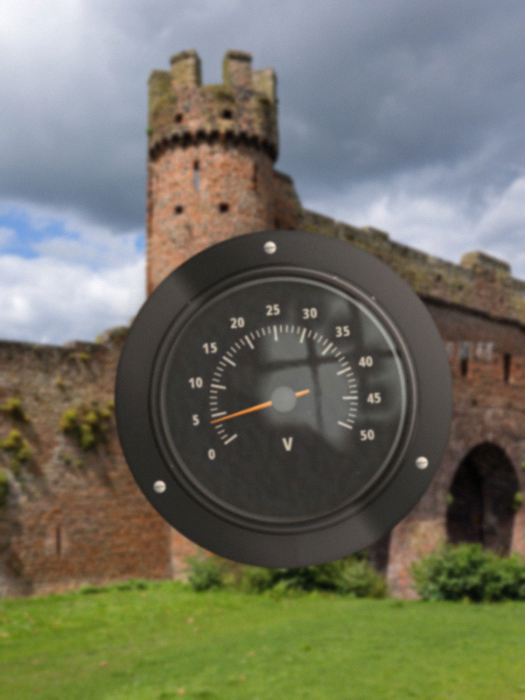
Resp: 4V
